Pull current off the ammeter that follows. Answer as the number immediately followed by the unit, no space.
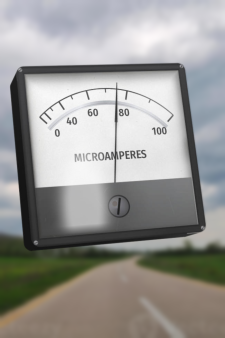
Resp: 75µA
